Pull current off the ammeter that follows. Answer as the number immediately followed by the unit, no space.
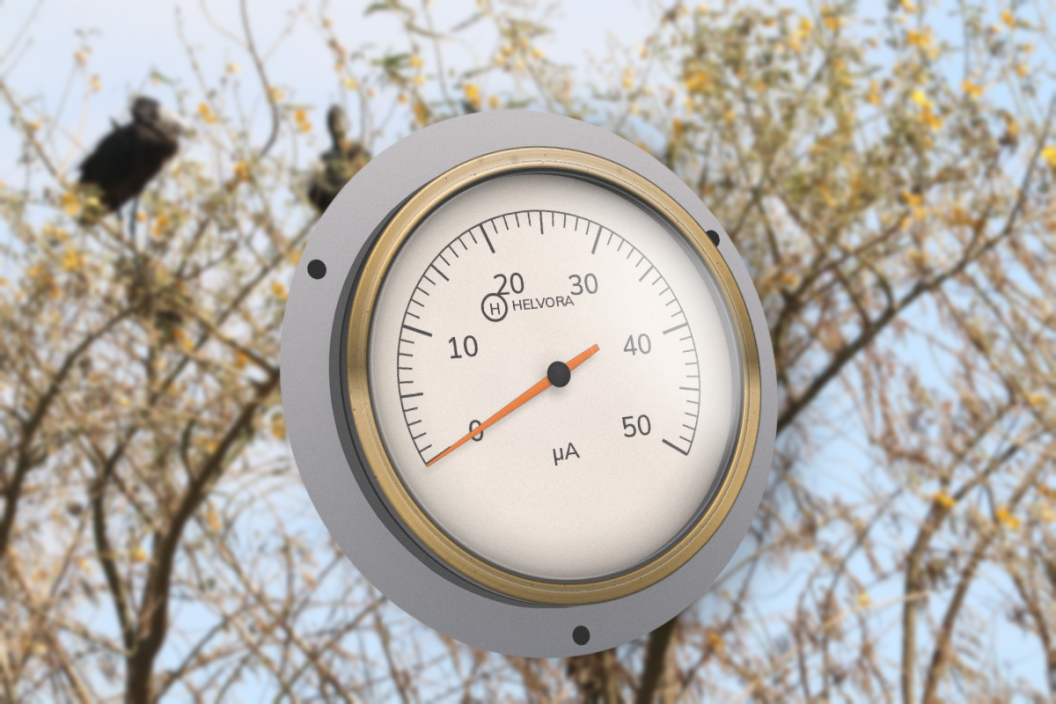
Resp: 0µA
